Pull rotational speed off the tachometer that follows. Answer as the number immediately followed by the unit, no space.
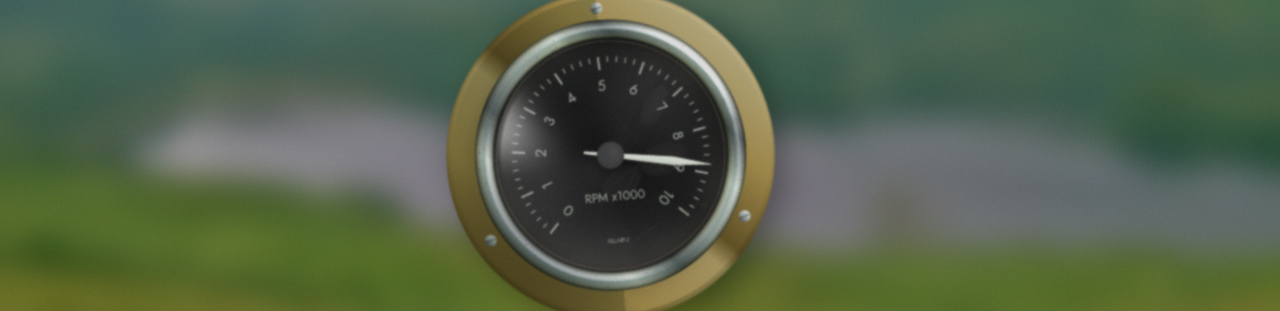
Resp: 8800rpm
